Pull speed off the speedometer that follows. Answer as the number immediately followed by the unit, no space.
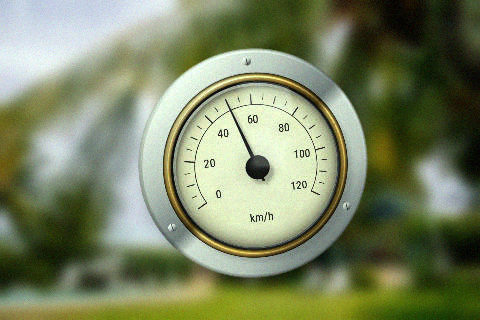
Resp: 50km/h
